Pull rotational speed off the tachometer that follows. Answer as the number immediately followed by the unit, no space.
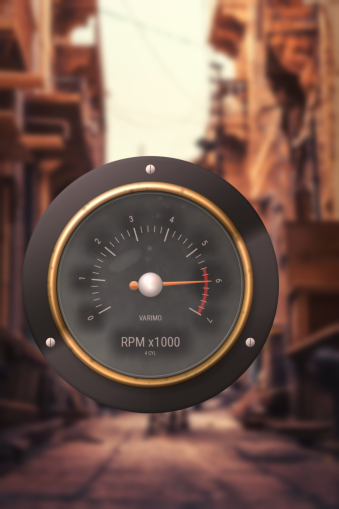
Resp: 6000rpm
